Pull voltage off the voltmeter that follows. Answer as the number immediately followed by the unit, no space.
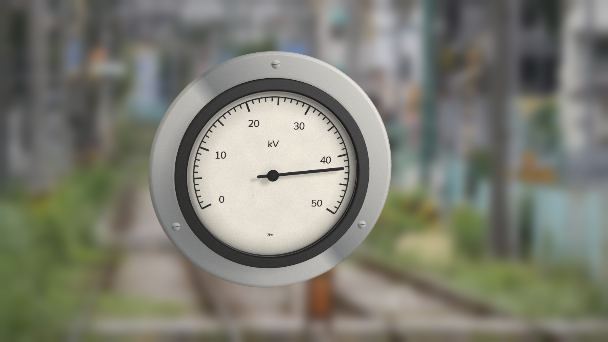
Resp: 42kV
